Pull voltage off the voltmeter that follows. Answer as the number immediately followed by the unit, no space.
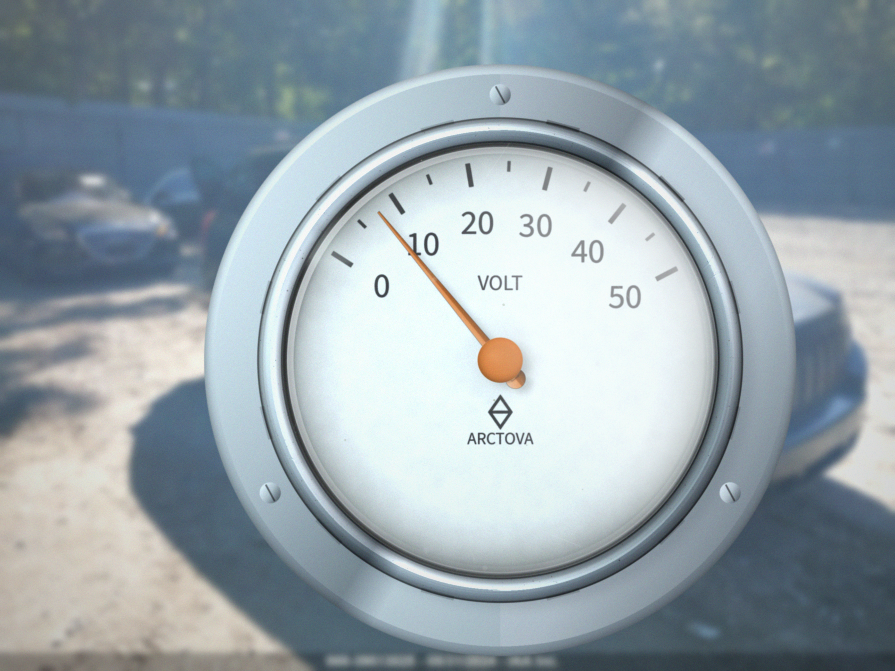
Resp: 7.5V
